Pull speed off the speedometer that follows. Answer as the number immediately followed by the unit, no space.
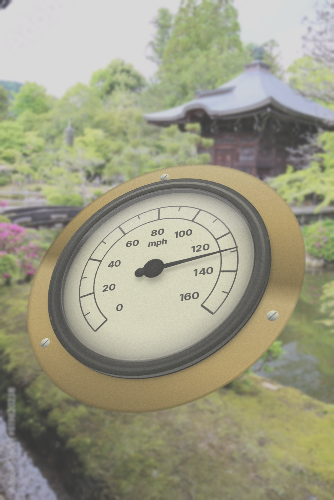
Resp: 130mph
